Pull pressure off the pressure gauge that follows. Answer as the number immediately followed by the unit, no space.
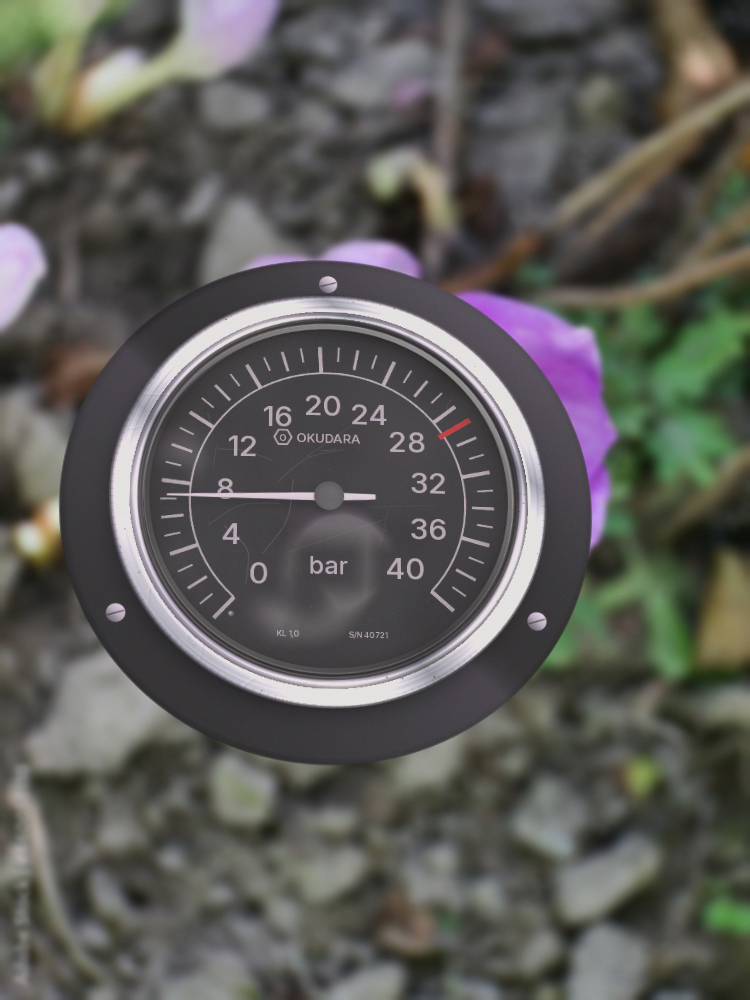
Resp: 7bar
